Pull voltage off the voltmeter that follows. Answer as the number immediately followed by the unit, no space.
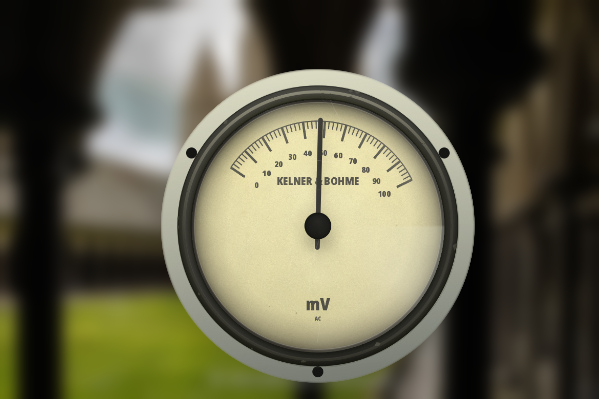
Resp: 48mV
